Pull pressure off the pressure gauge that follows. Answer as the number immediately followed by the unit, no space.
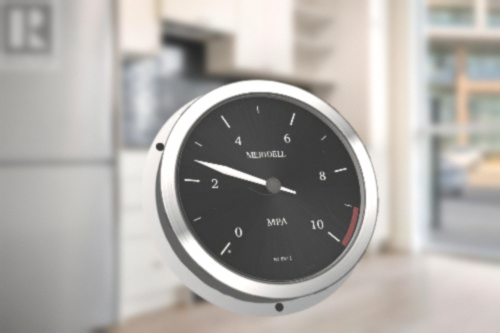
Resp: 2.5MPa
